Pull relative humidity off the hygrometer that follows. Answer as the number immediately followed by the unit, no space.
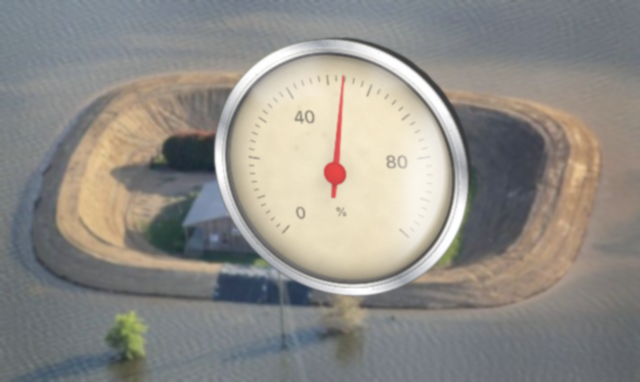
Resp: 54%
